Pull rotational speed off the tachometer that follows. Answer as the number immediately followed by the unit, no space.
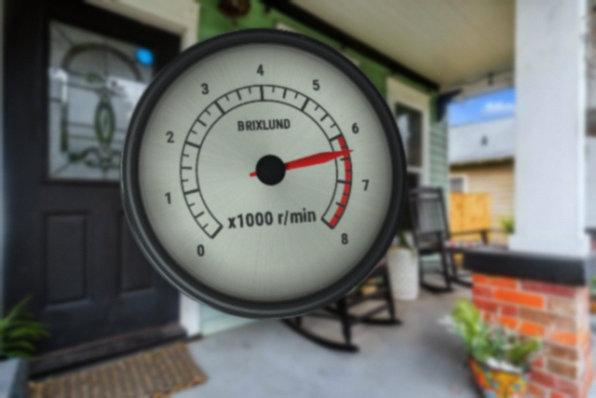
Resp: 6375rpm
